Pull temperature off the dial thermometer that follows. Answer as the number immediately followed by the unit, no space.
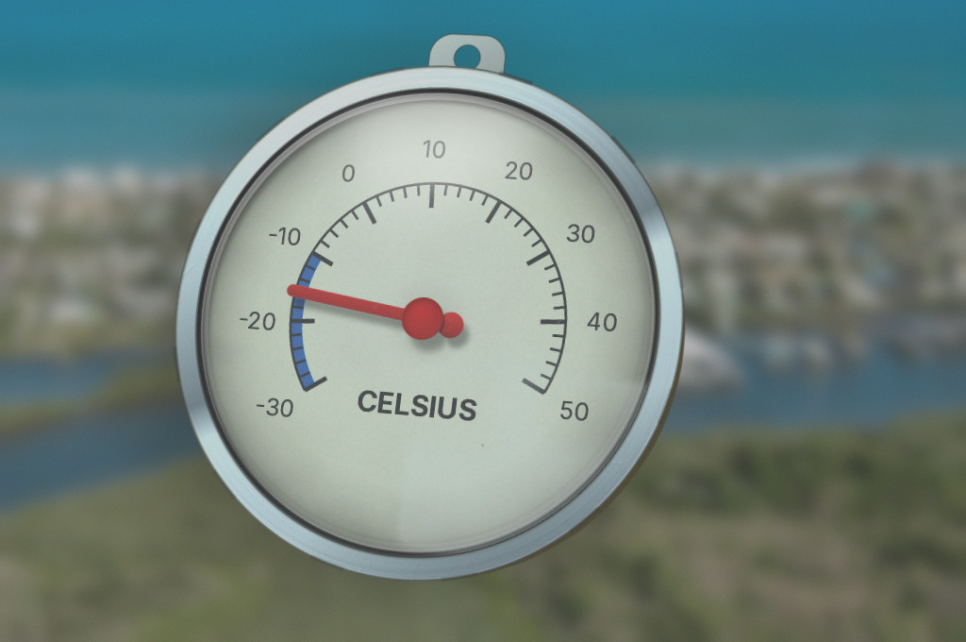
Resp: -16°C
